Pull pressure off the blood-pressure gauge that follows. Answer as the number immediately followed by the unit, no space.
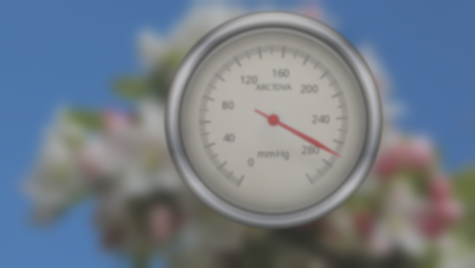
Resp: 270mmHg
